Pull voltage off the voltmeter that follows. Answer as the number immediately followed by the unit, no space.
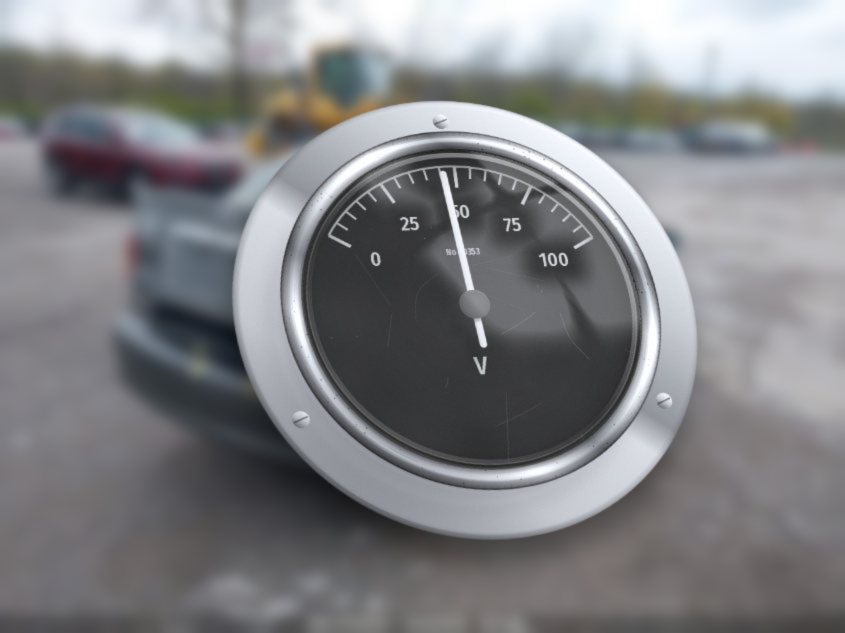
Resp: 45V
